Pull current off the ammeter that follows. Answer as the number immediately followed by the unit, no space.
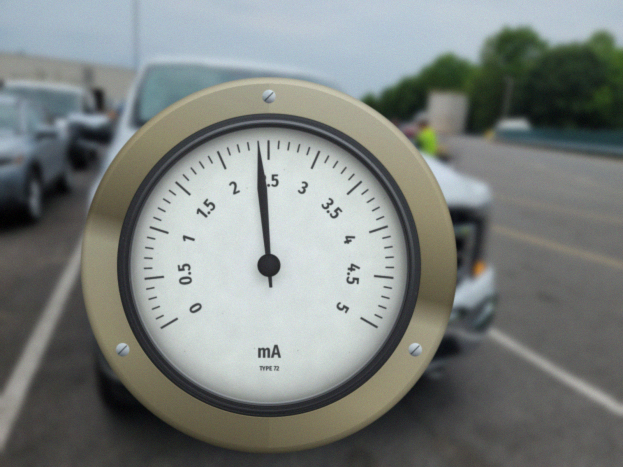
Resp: 2.4mA
